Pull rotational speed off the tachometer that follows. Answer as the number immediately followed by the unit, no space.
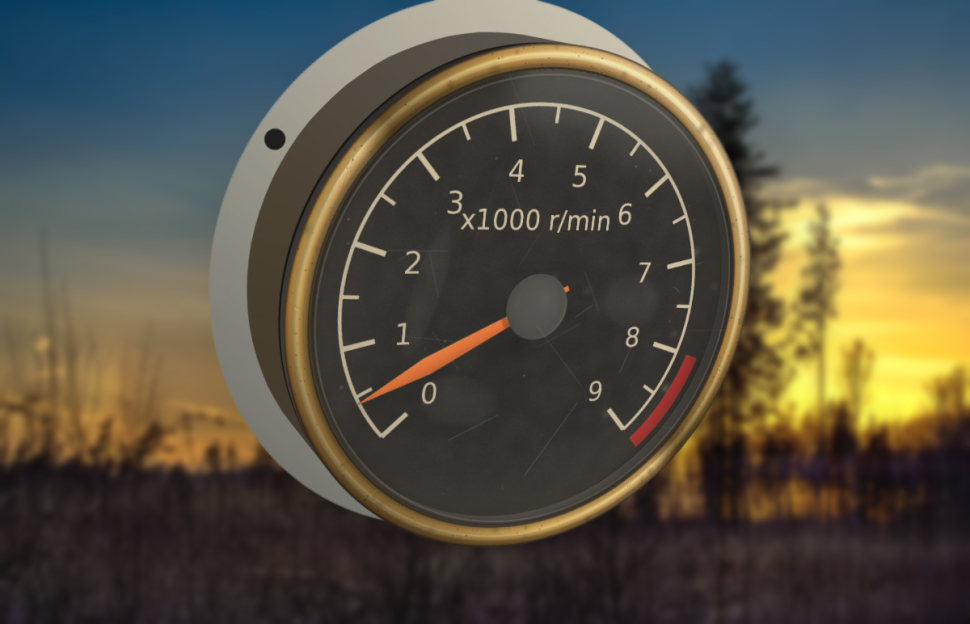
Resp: 500rpm
